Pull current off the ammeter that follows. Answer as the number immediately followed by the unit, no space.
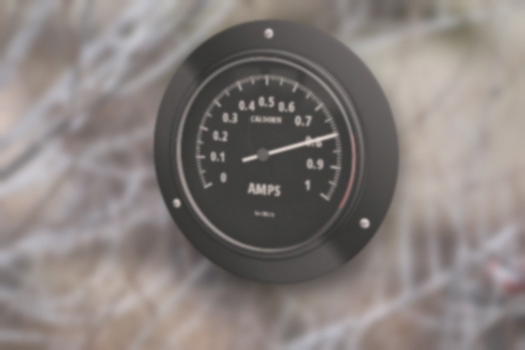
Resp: 0.8A
